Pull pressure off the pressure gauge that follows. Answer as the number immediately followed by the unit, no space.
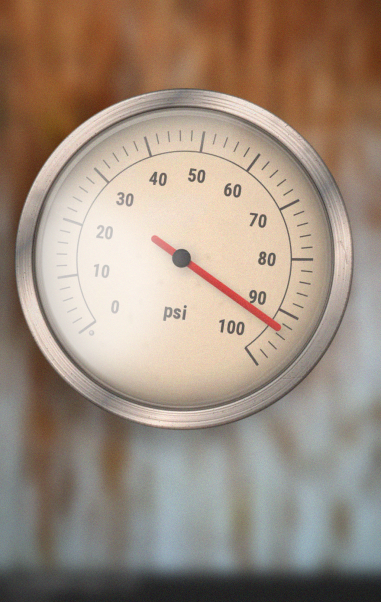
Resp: 93psi
